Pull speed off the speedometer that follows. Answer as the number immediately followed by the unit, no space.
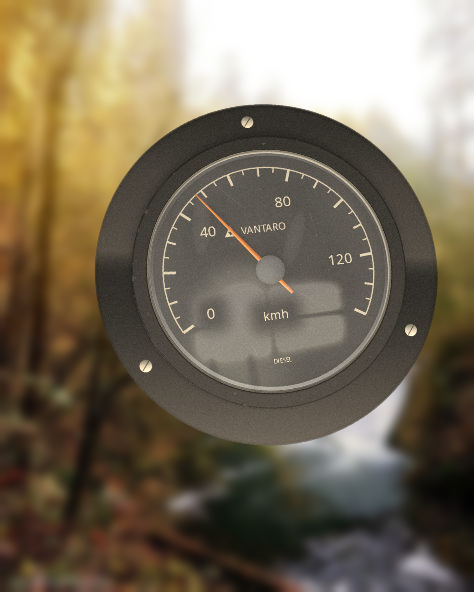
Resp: 47.5km/h
